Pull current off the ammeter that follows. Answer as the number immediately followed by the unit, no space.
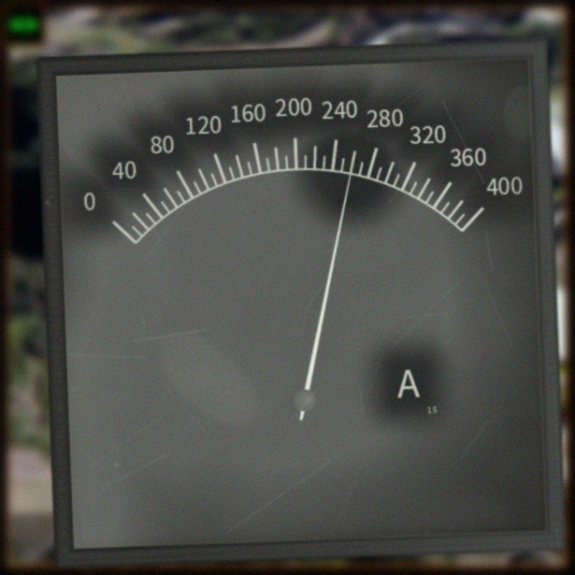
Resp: 260A
